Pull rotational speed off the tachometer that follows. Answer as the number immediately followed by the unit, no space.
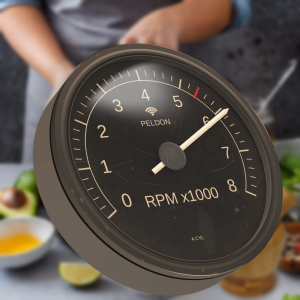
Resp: 6100rpm
